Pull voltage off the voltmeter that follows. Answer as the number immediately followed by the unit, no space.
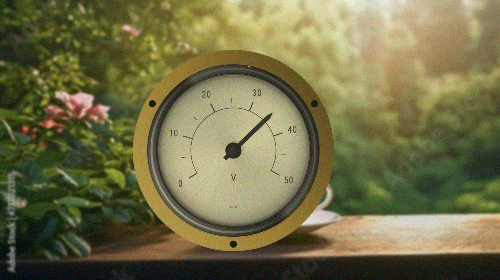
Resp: 35V
